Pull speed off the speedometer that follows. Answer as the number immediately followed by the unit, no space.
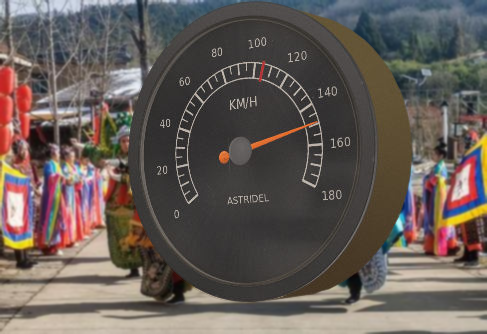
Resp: 150km/h
